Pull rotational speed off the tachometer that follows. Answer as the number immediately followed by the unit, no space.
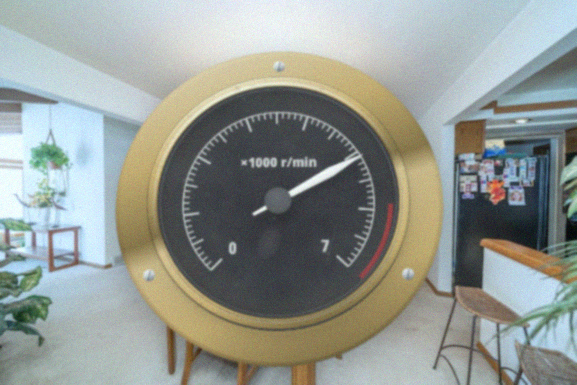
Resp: 5100rpm
